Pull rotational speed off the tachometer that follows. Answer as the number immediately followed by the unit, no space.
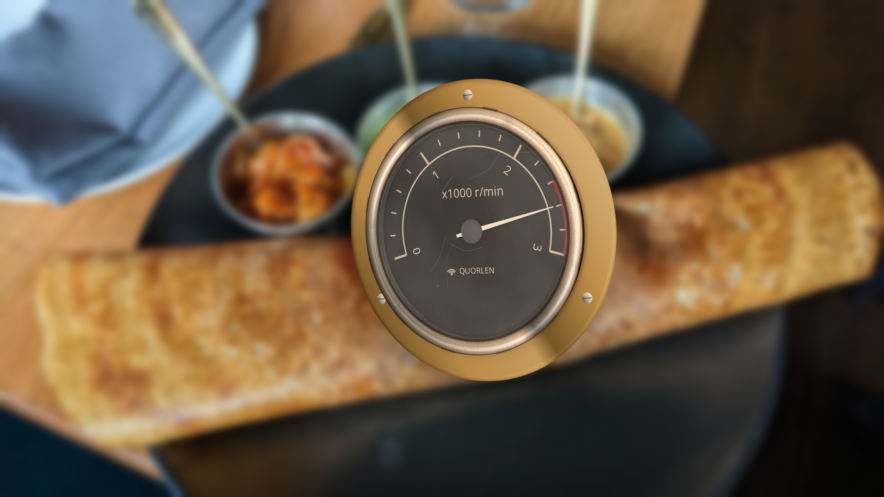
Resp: 2600rpm
